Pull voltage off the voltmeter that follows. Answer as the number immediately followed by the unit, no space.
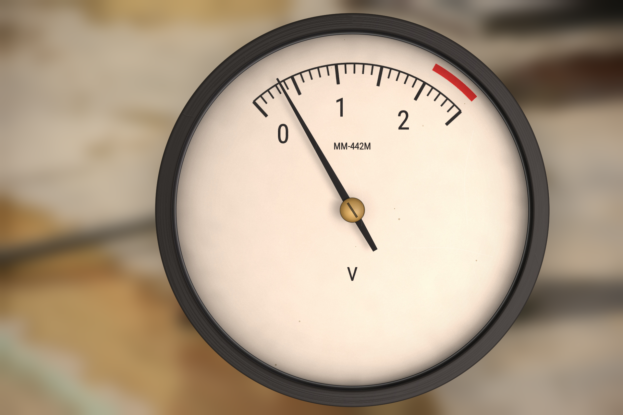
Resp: 0.35V
